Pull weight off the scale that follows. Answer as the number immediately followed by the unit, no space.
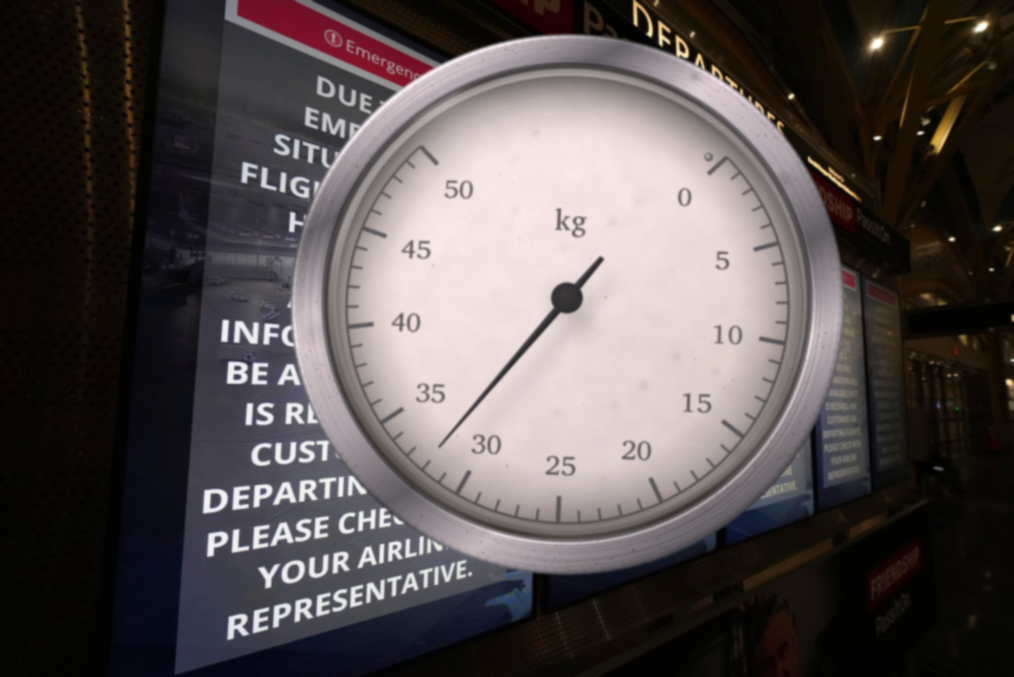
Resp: 32kg
